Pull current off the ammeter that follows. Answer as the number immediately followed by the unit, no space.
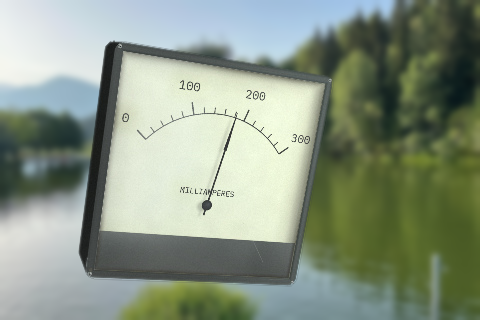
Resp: 180mA
